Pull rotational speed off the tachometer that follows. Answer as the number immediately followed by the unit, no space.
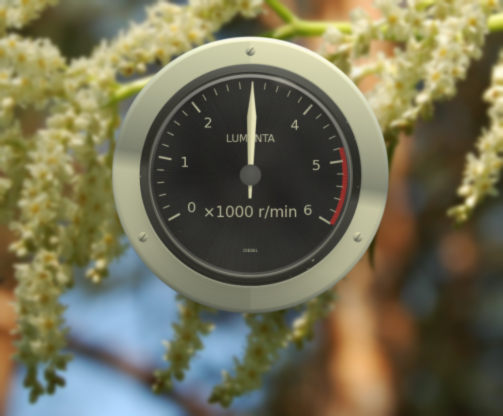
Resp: 3000rpm
